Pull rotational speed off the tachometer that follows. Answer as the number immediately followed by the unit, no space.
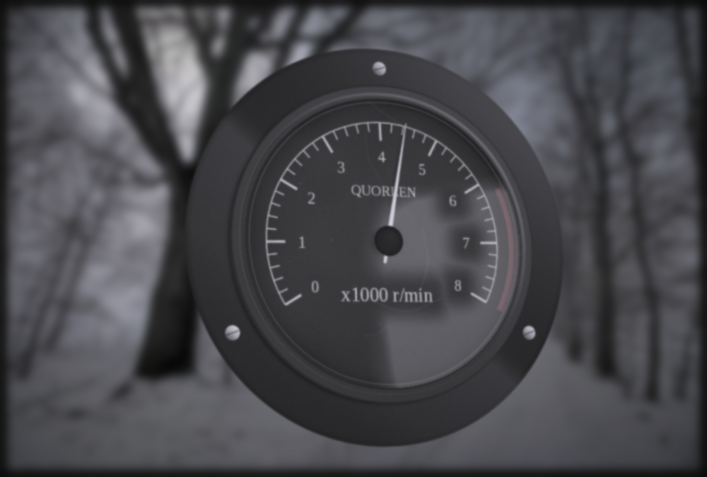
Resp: 4400rpm
